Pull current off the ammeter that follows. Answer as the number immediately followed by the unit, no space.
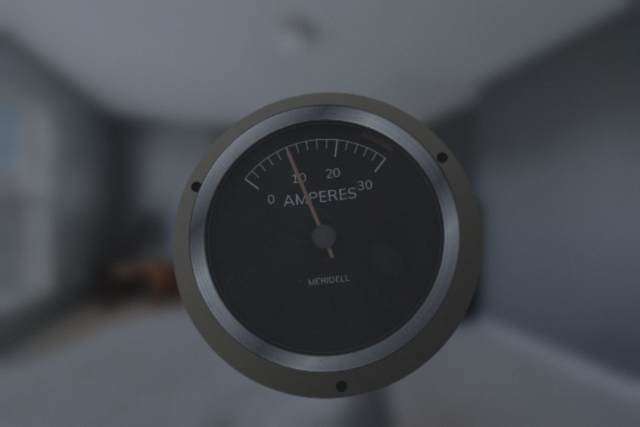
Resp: 10A
